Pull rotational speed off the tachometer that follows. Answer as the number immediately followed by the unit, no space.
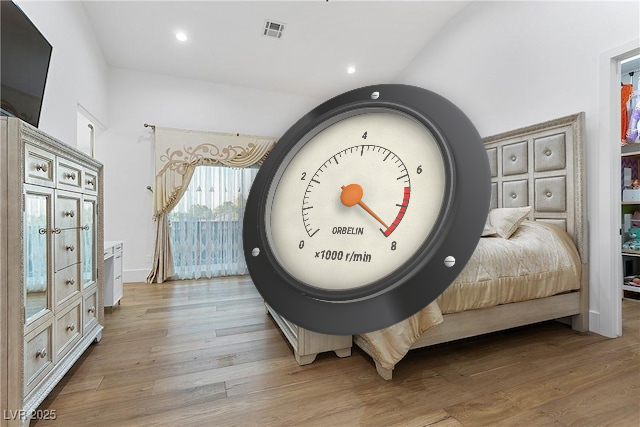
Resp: 7800rpm
